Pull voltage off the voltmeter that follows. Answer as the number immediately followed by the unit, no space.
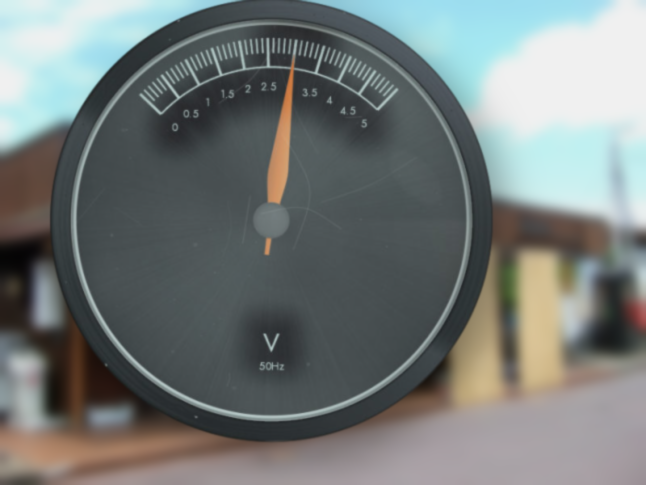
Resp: 3V
